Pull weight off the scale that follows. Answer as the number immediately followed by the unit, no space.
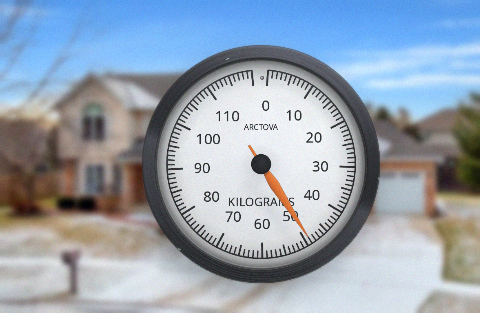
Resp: 49kg
